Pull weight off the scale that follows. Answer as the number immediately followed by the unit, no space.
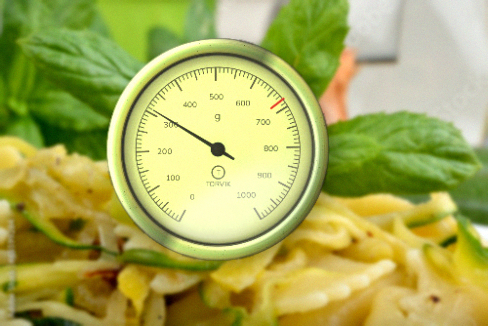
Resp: 310g
